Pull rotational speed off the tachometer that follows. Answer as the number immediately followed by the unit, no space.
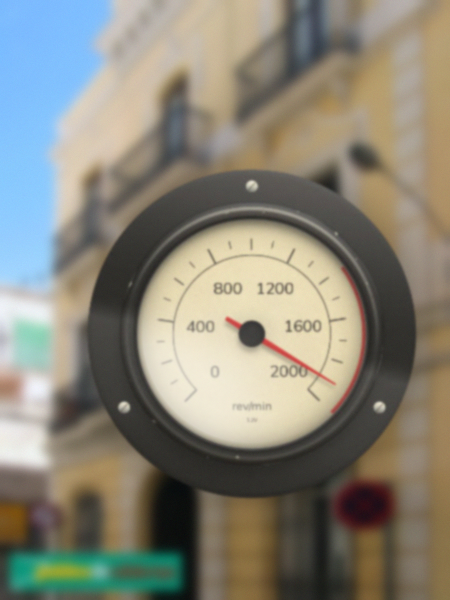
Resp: 1900rpm
